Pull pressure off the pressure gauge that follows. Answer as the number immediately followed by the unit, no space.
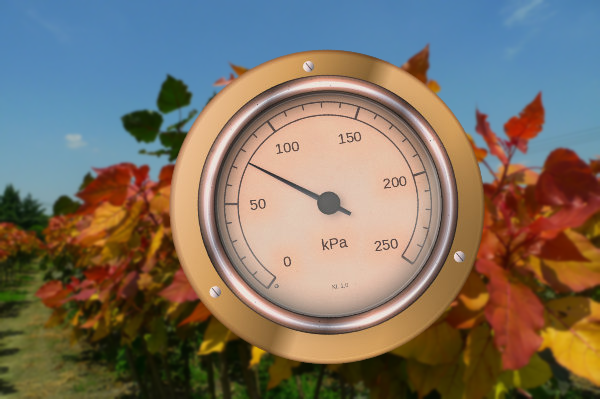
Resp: 75kPa
